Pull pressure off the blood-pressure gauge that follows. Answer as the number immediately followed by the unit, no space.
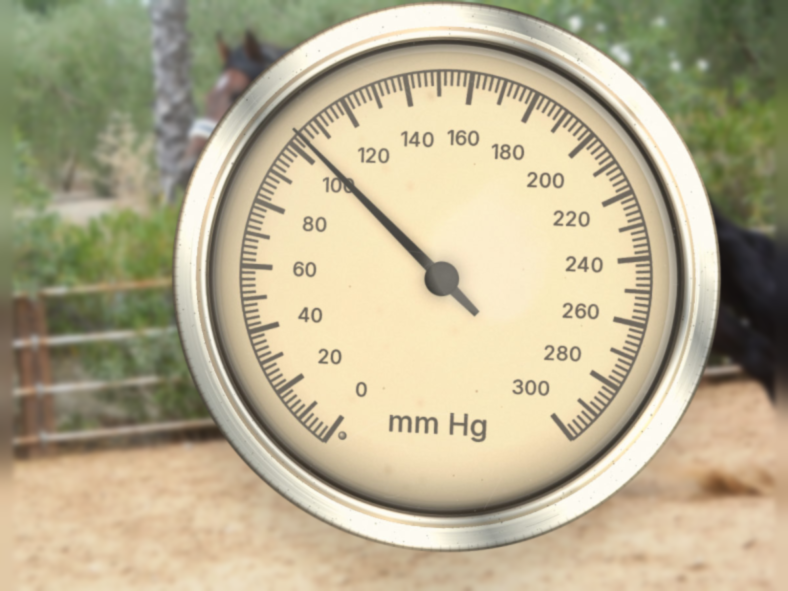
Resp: 104mmHg
